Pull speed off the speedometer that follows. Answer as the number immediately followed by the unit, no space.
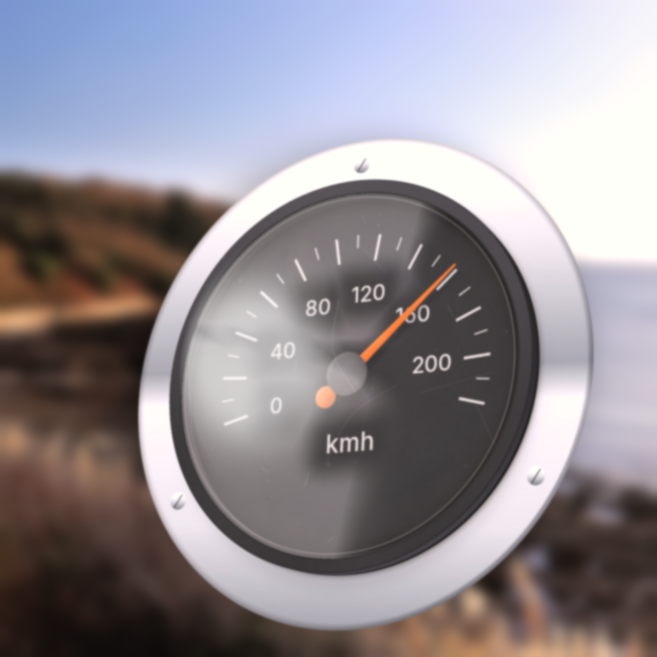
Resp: 160km/h
